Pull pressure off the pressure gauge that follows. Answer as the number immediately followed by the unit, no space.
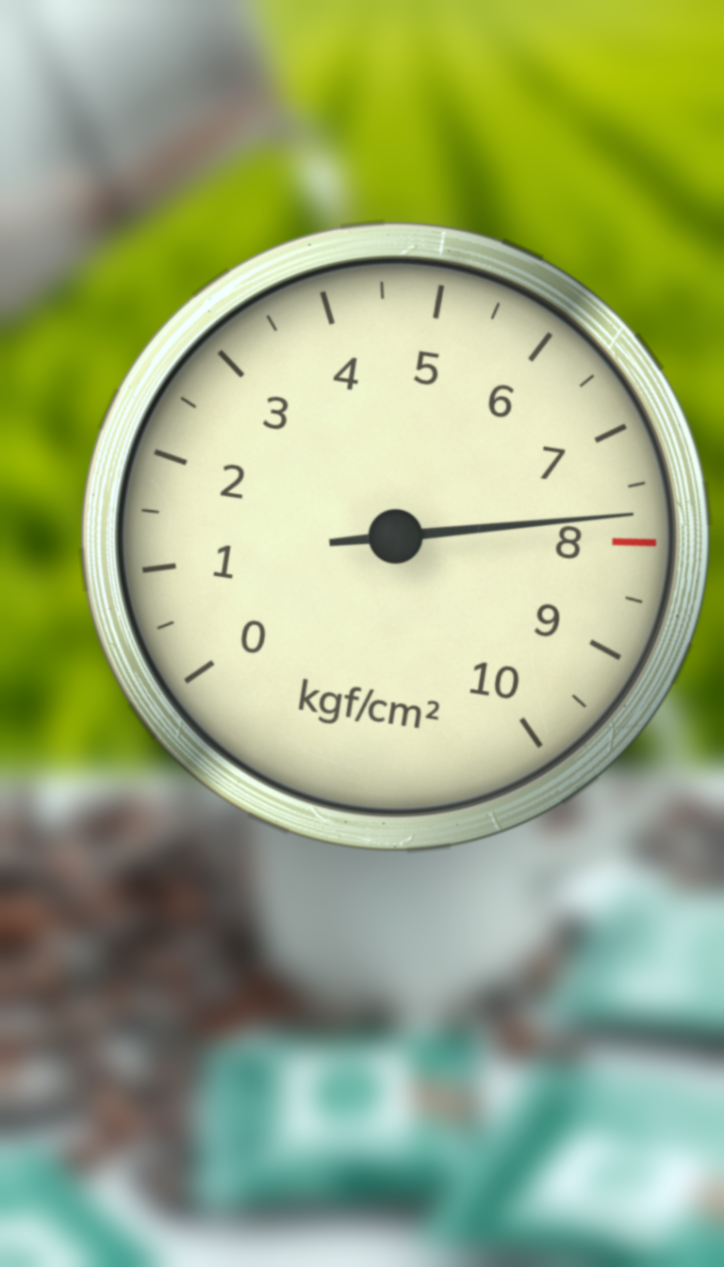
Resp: 7.75kg/cm²
